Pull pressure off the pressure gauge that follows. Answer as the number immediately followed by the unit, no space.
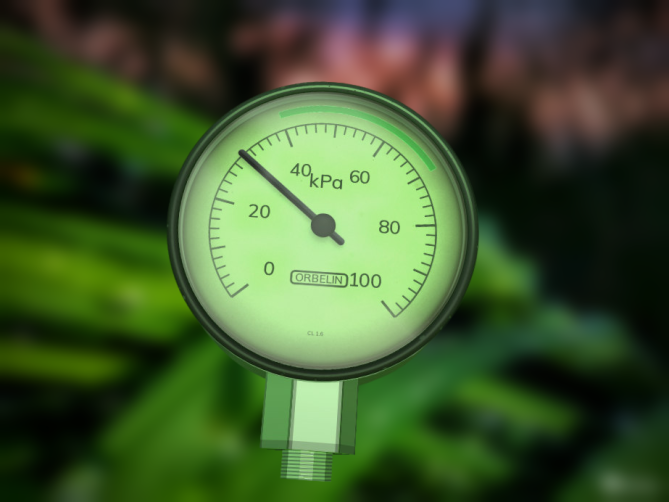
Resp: 30kPa
